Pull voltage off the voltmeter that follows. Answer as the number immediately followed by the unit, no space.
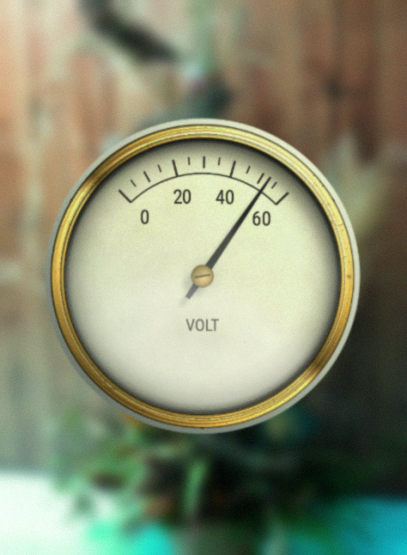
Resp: 52.5V
